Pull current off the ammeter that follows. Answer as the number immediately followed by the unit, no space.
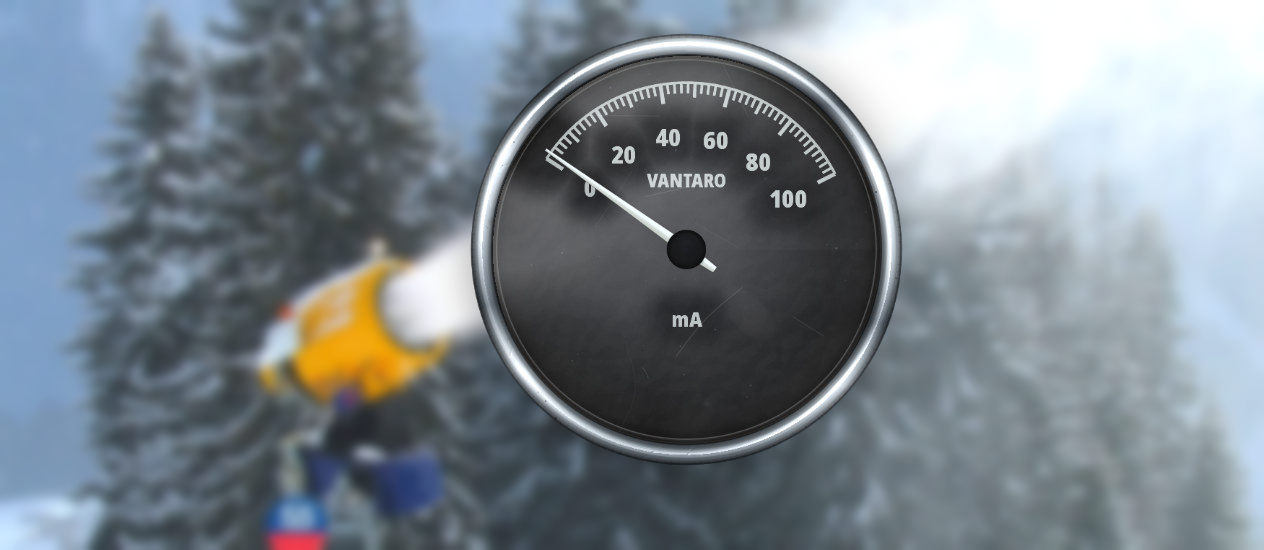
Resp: 2mA
